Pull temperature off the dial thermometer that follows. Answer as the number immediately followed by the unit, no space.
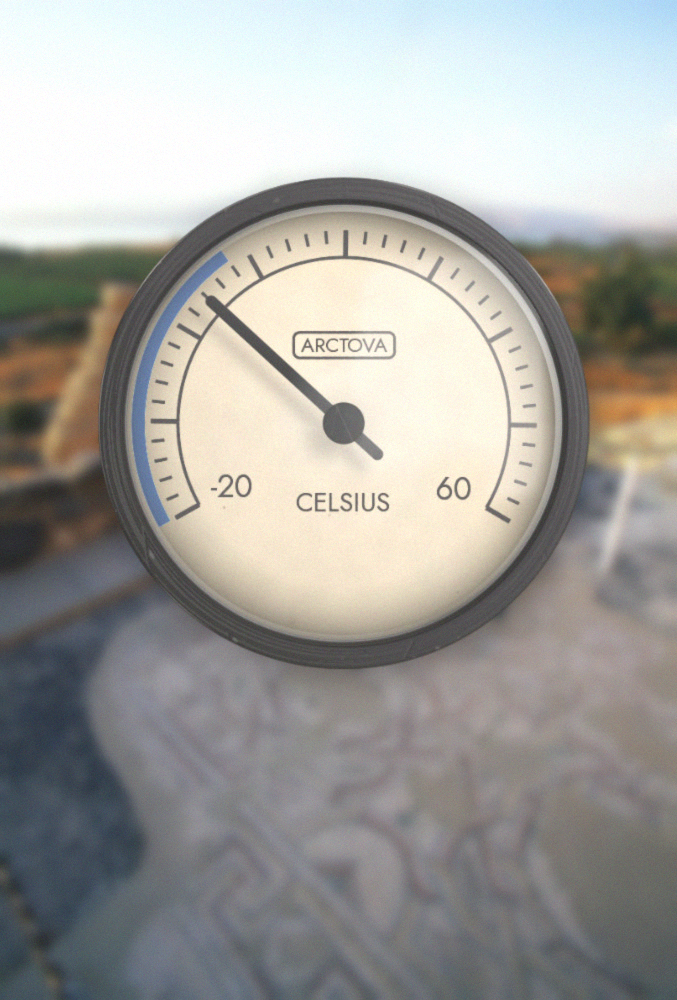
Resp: 4°C
